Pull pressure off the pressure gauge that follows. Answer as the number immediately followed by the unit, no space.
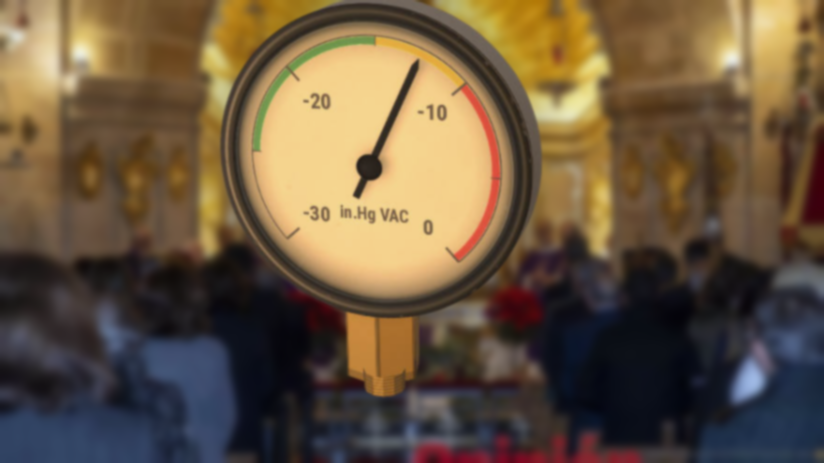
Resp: -12.5inHg
